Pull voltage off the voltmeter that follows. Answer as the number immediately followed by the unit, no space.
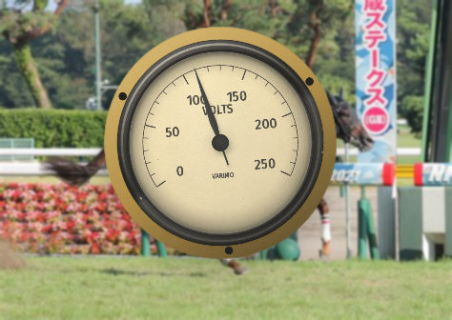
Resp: 110V
